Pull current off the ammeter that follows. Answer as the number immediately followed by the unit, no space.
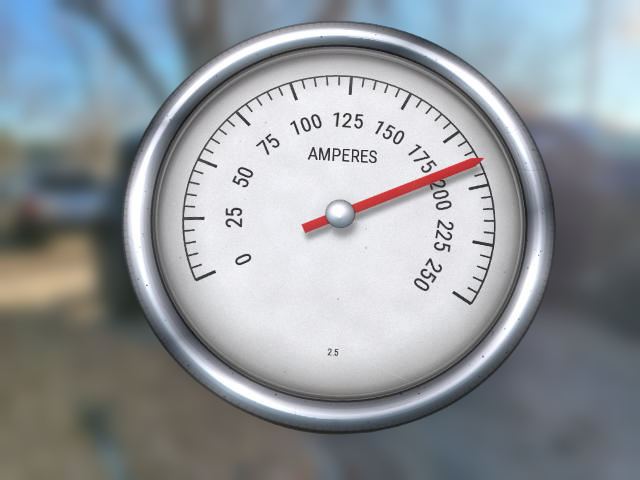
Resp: 190A
